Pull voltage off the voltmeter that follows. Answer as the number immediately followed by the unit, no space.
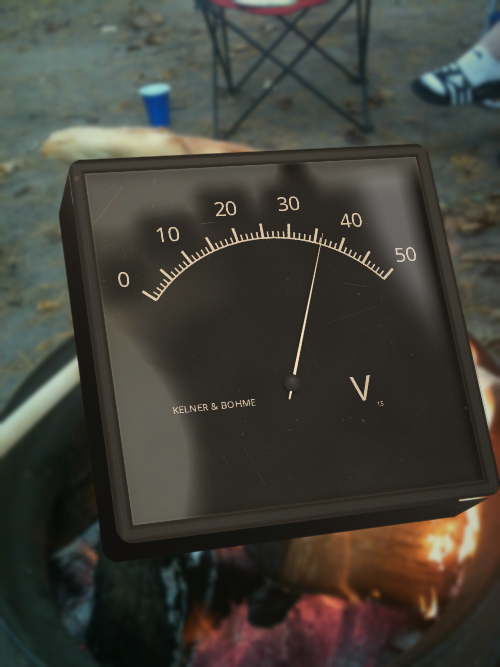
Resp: 36V
